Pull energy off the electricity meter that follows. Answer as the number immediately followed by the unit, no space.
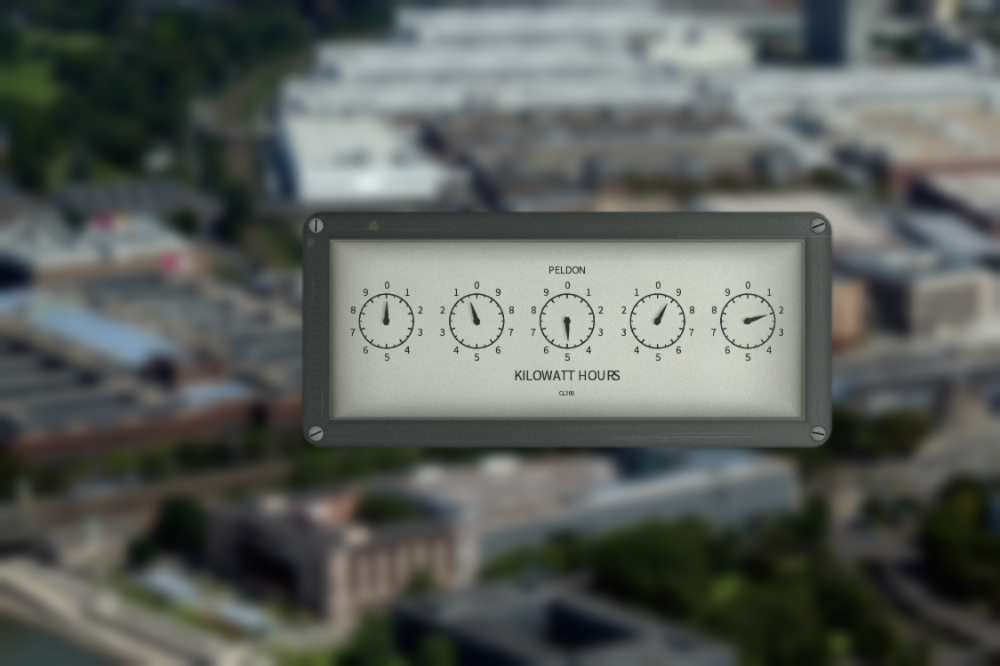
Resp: 492kWh
